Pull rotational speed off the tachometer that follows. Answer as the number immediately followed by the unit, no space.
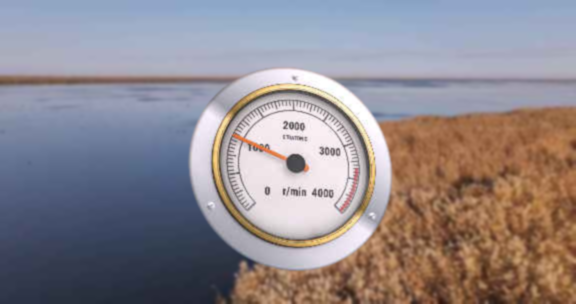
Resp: 1000rpm
